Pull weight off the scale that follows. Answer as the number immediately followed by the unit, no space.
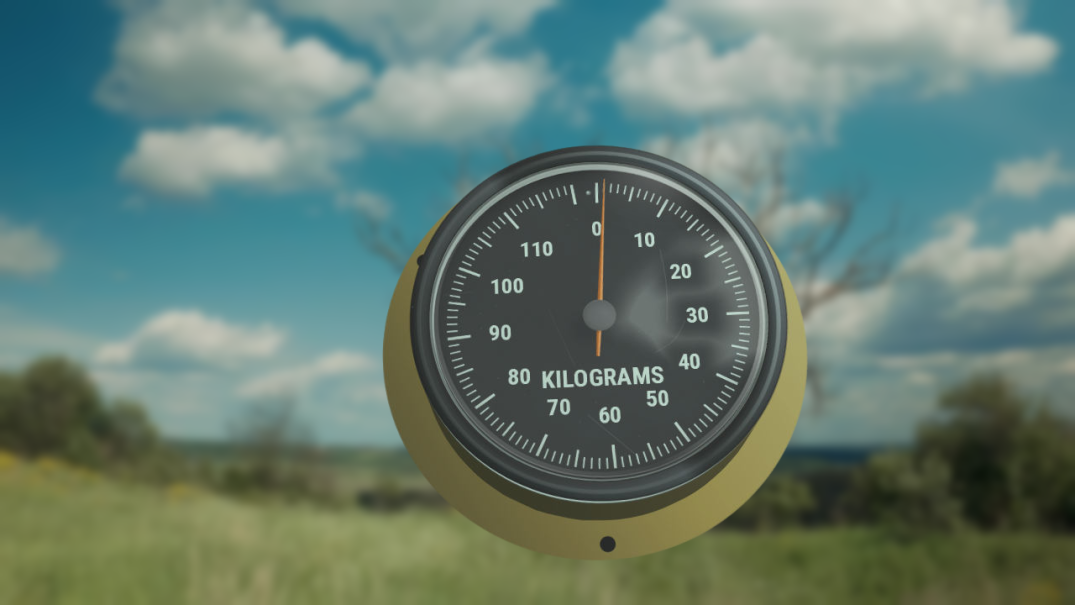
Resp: 1kg
